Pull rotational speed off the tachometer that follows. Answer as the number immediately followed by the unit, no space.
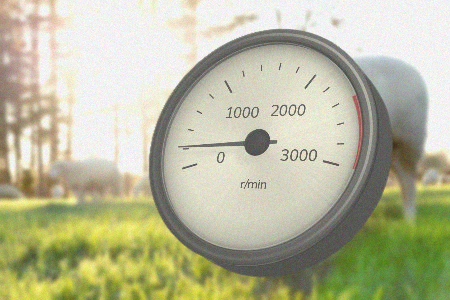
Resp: 200rpm
